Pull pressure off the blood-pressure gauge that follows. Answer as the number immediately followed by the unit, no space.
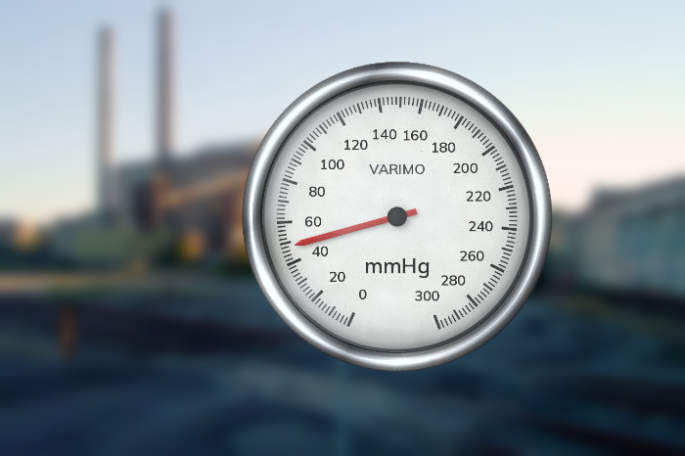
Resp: 48mmHg
